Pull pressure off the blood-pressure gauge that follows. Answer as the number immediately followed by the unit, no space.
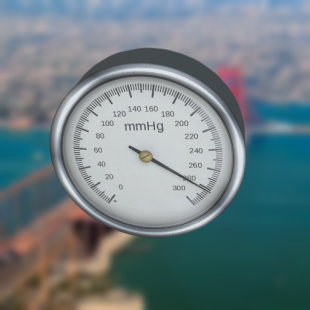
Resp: 280mmHg
